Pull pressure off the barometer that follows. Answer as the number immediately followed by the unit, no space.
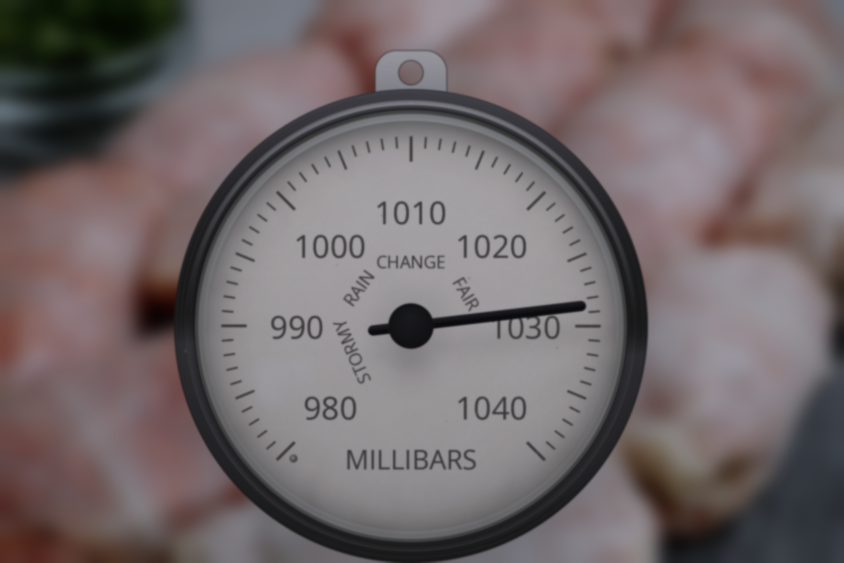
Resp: 1028.5mbar
